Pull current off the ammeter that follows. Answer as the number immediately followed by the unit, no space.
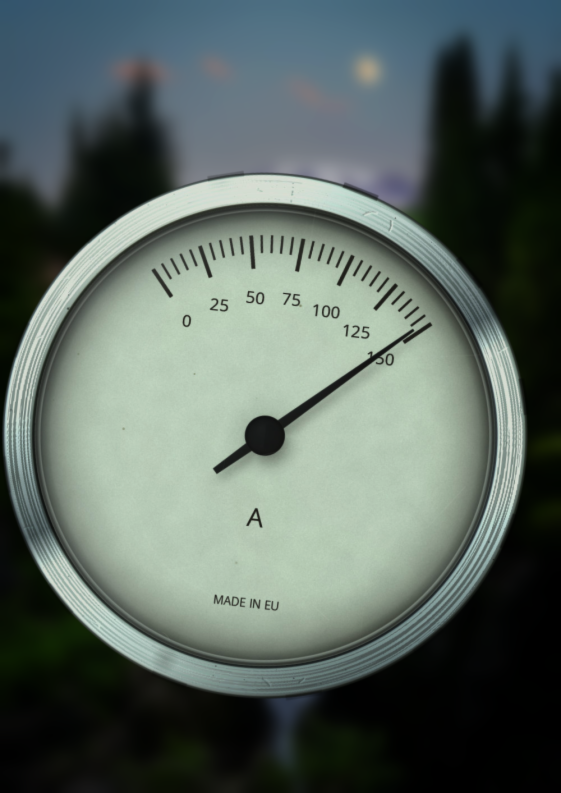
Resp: 147.5A
